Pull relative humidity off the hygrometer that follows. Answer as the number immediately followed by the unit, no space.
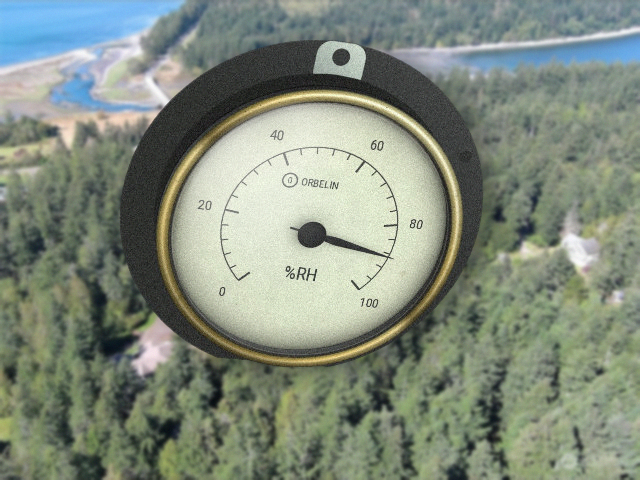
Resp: 88%
